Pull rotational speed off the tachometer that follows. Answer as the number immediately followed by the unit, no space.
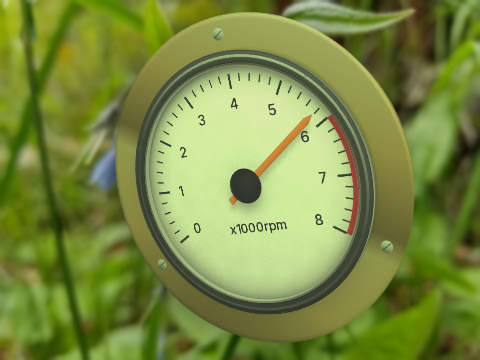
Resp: 5800rpm
